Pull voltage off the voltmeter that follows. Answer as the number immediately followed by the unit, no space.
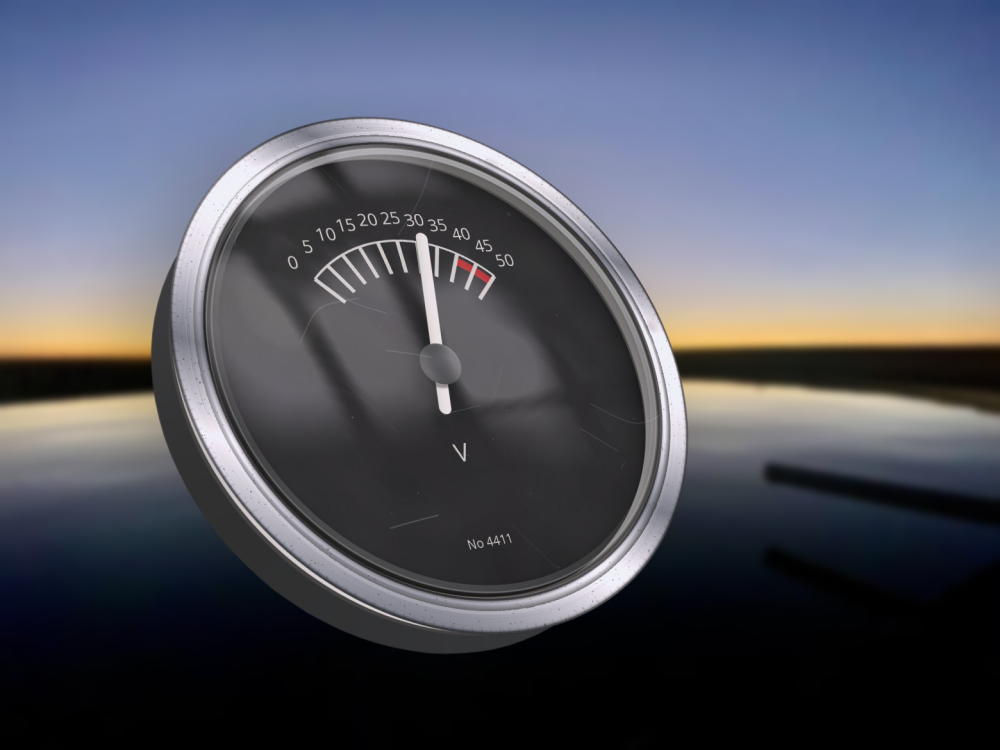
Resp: 30V
